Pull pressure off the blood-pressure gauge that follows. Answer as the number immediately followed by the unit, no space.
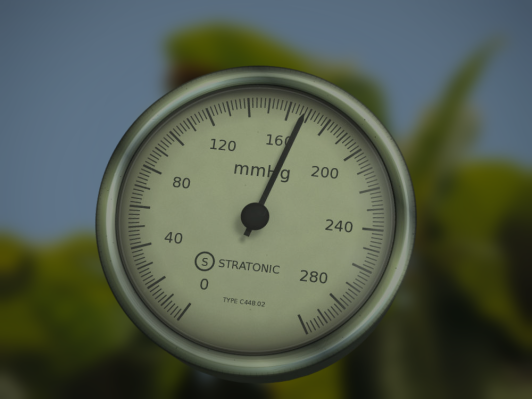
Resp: 168mmHg
